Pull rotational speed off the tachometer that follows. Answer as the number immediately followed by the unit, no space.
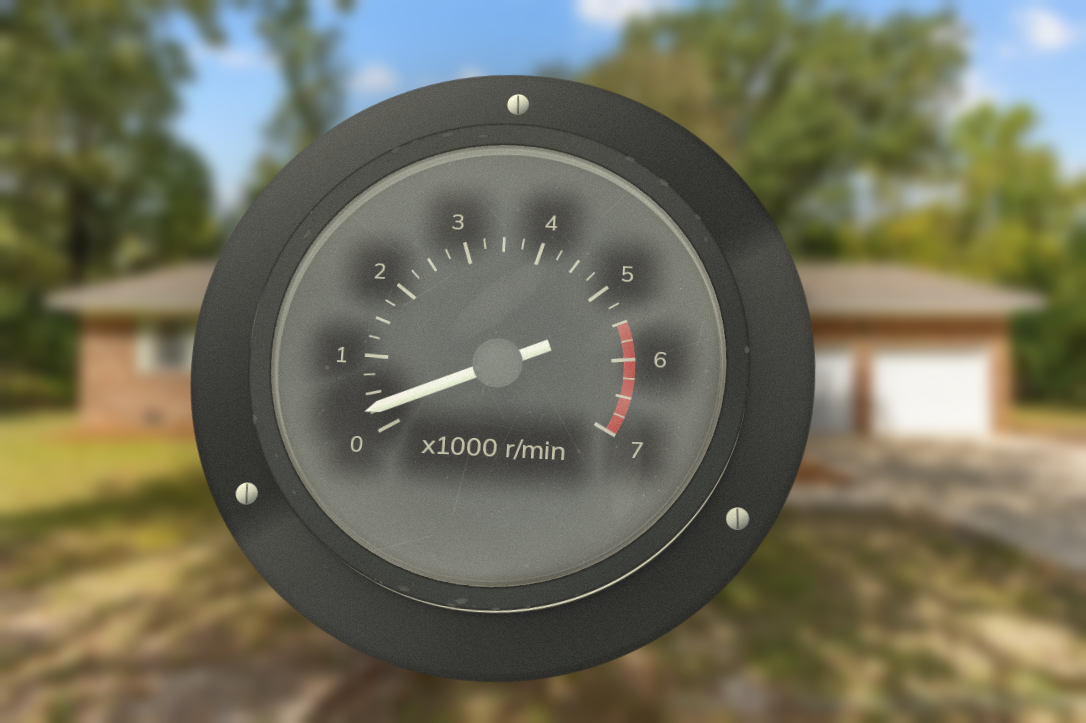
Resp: 250rpm
